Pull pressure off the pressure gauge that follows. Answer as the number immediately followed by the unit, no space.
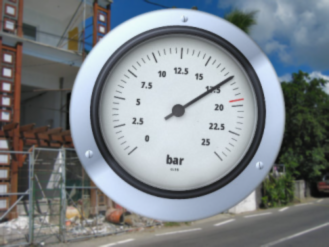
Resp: 17.5bar
